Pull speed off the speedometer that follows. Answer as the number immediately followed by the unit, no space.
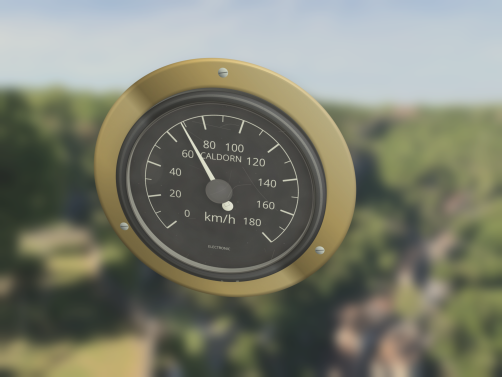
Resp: 70km/h
